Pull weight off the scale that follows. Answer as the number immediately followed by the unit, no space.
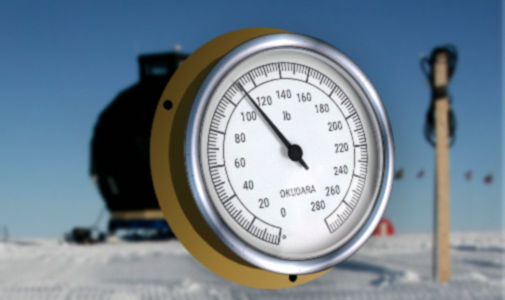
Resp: 110lb
